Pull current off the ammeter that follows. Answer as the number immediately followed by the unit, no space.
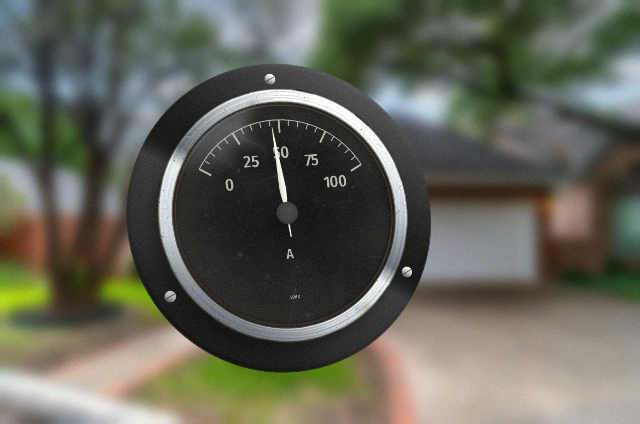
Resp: 45A
